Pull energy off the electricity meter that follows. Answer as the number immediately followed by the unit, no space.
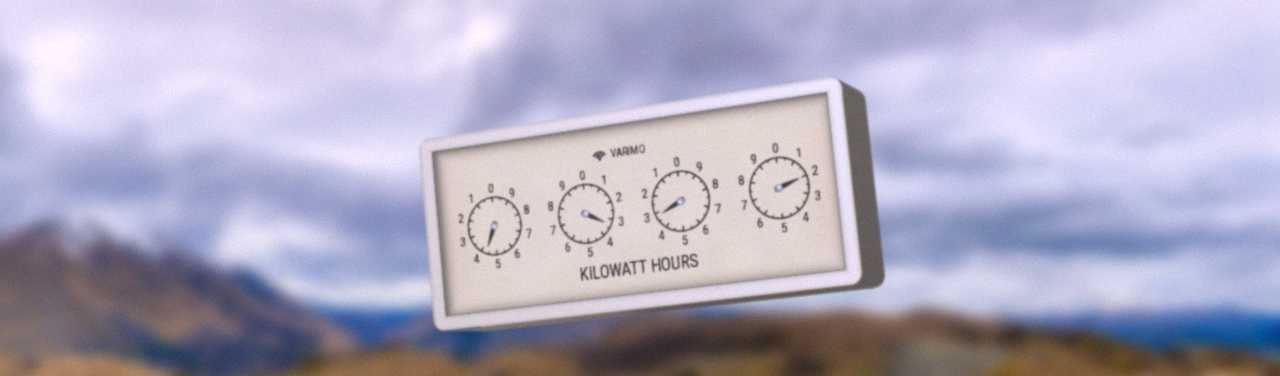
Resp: 4332kWh
